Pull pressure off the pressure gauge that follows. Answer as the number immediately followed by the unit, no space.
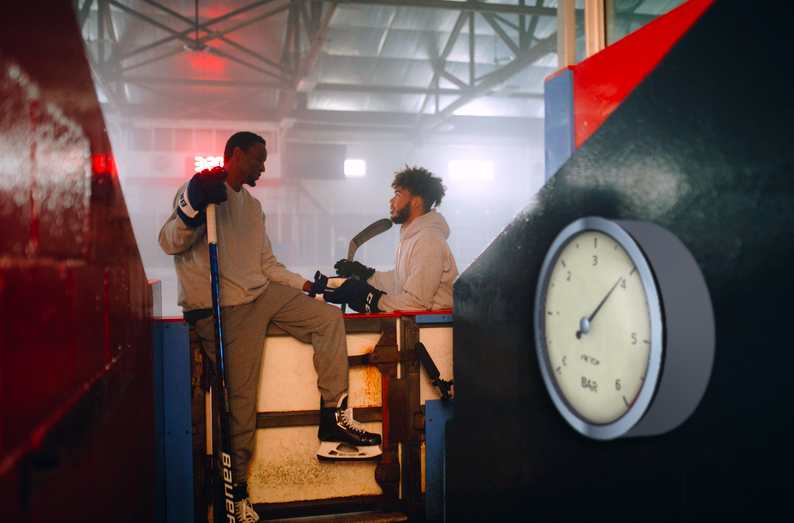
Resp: 4bar
